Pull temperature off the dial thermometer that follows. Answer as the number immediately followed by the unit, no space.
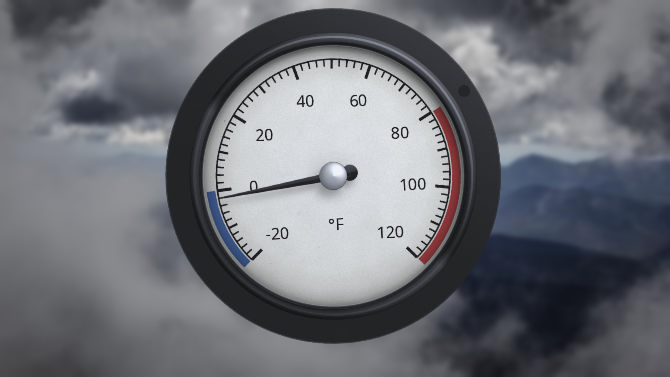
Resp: -2°F
